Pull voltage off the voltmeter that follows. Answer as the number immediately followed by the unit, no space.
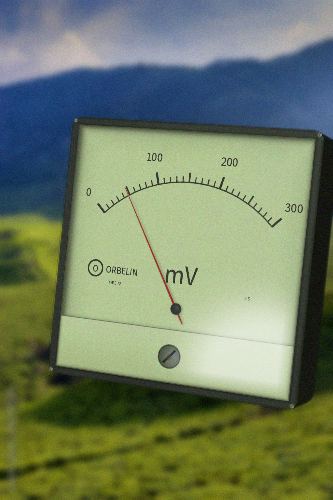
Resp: 50mV
